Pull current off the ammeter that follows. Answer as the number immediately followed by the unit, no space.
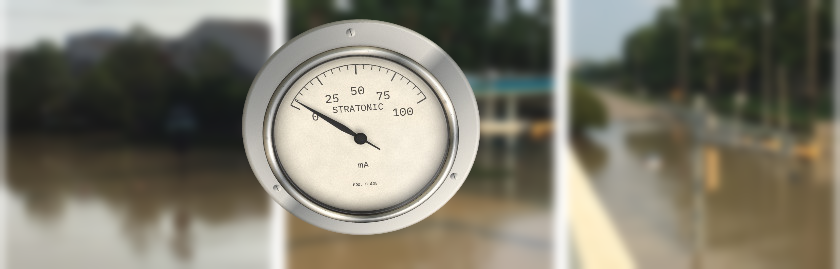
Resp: 5mA
